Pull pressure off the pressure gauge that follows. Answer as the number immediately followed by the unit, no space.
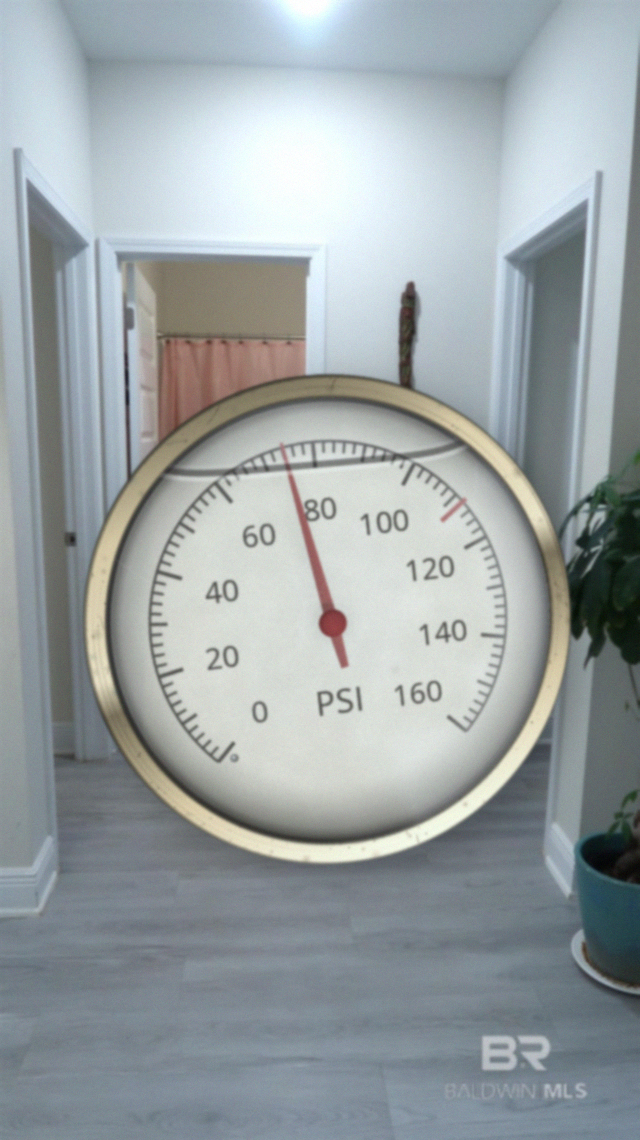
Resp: 74psi
